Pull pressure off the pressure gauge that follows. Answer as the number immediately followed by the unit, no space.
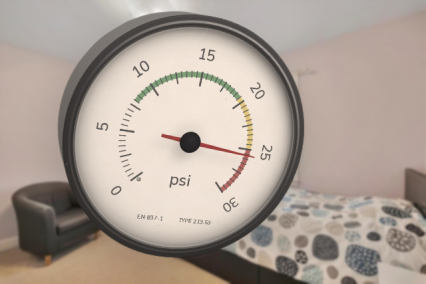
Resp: 25.5psi
